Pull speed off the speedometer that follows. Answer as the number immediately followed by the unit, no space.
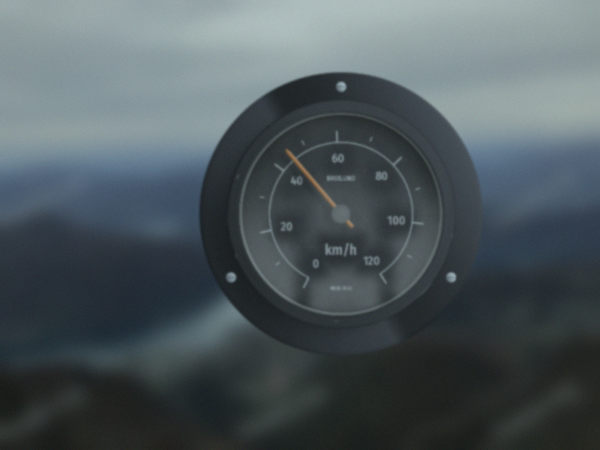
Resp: 45km/h
